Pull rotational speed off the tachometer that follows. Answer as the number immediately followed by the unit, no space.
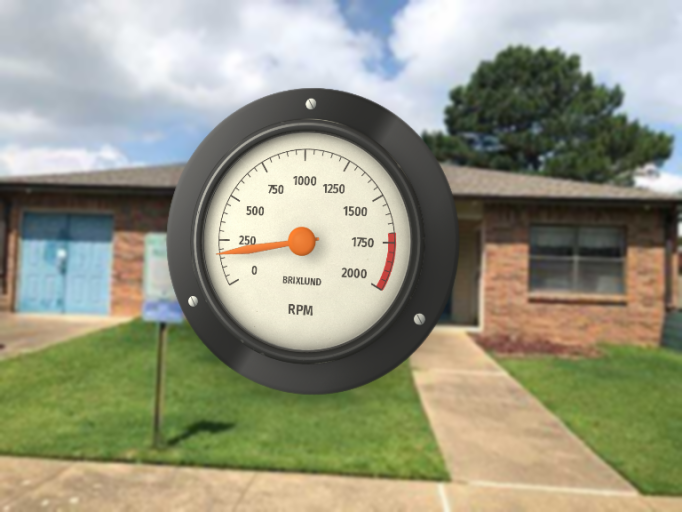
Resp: 175rpm
